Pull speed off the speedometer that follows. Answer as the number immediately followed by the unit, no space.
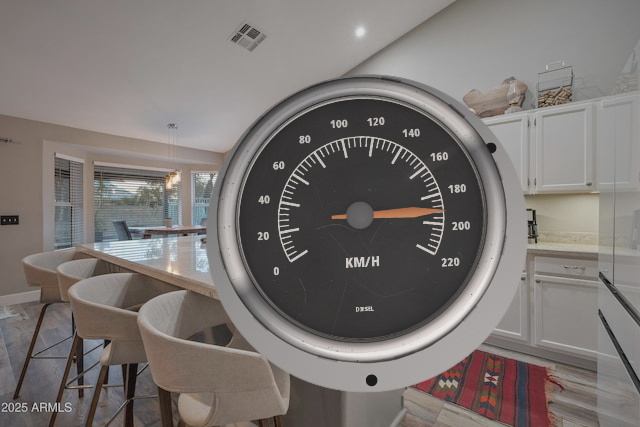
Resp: 192km/h
